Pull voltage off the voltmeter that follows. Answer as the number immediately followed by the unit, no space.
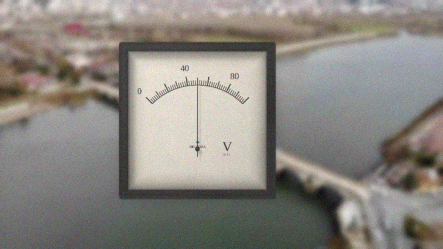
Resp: 50V
